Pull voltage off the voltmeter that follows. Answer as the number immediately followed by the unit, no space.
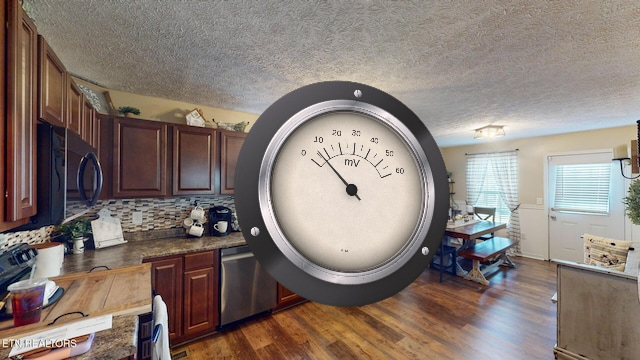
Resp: 5mV
